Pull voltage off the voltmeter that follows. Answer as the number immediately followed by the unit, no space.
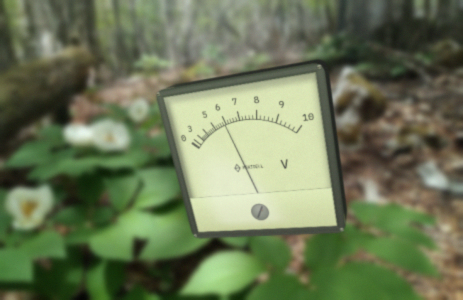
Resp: 6V
